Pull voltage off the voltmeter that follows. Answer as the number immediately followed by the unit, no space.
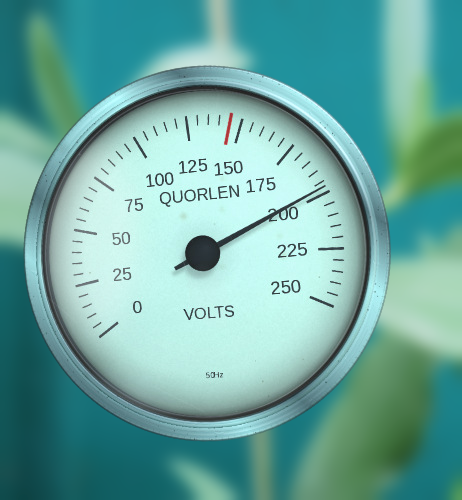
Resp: 197.5V
